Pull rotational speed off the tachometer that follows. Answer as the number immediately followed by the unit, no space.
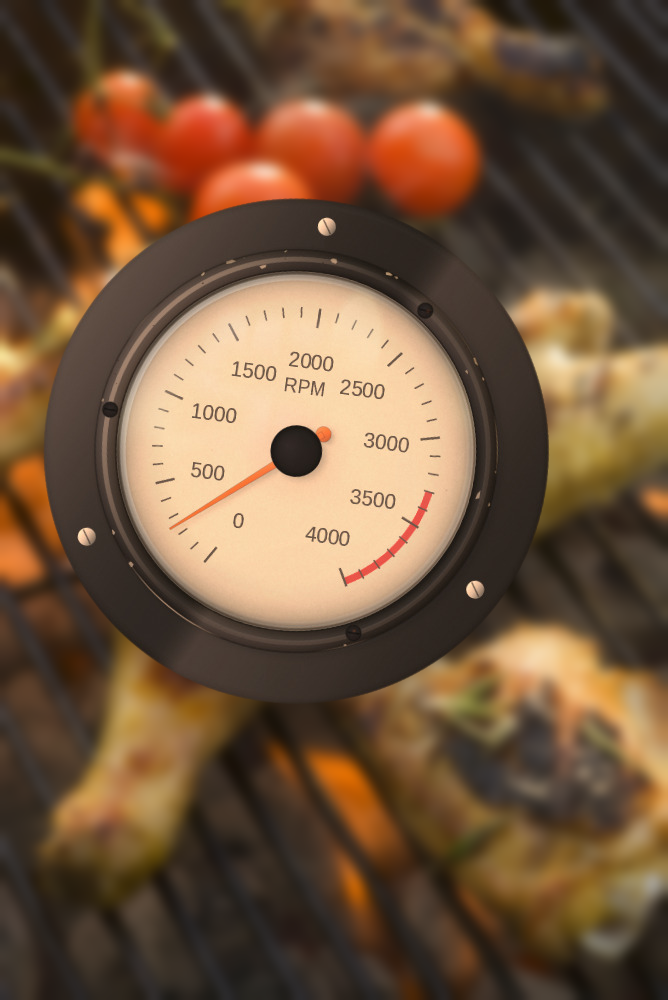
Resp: 250rpm
